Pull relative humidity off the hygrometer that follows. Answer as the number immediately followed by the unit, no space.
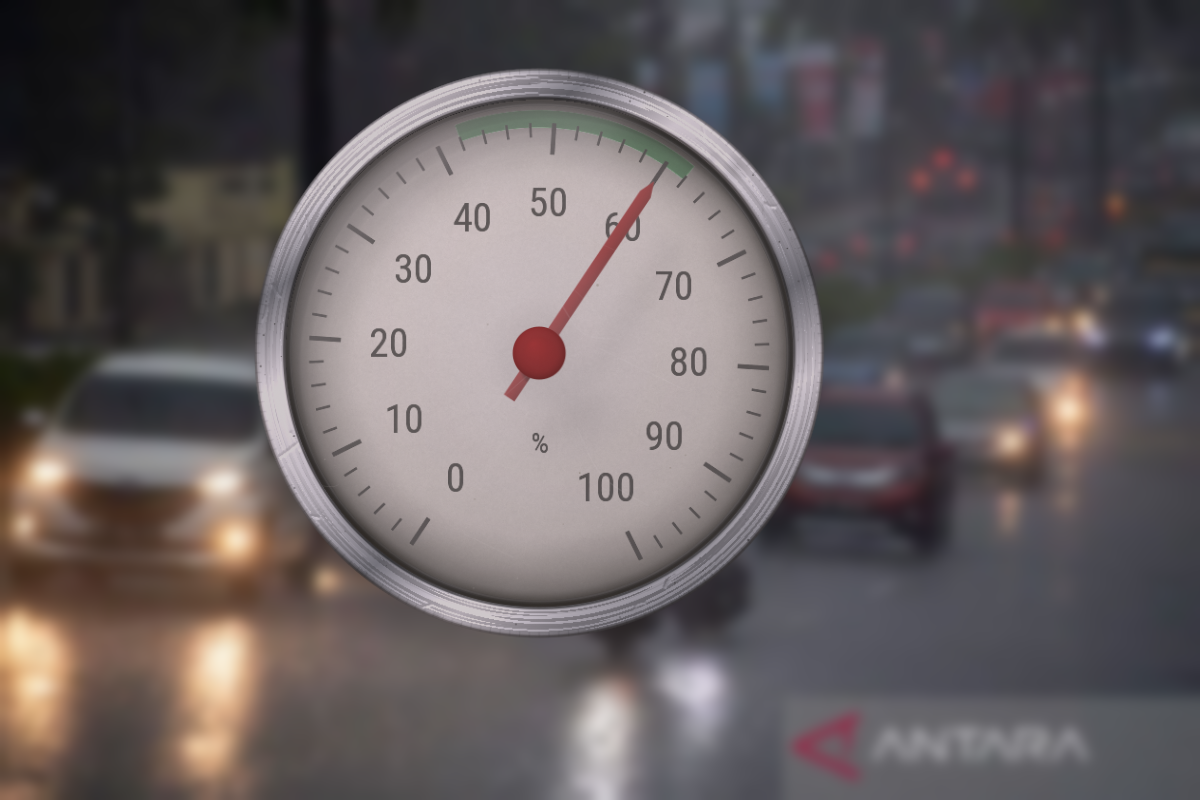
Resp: 60%
